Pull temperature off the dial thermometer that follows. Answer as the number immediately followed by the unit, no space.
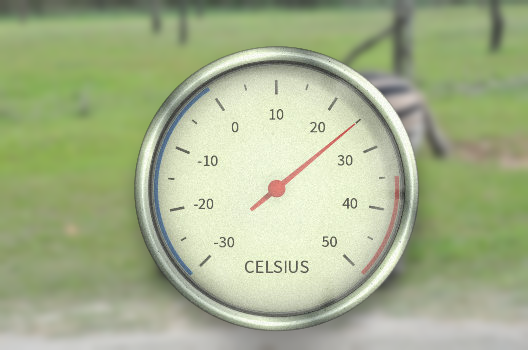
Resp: 25°C
